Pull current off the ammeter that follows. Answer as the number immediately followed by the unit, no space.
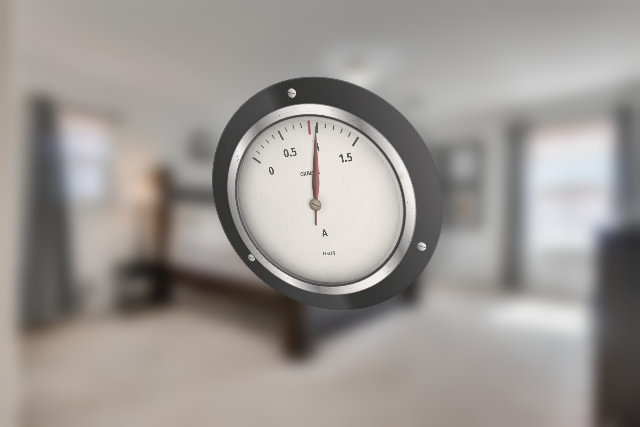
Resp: 1A
